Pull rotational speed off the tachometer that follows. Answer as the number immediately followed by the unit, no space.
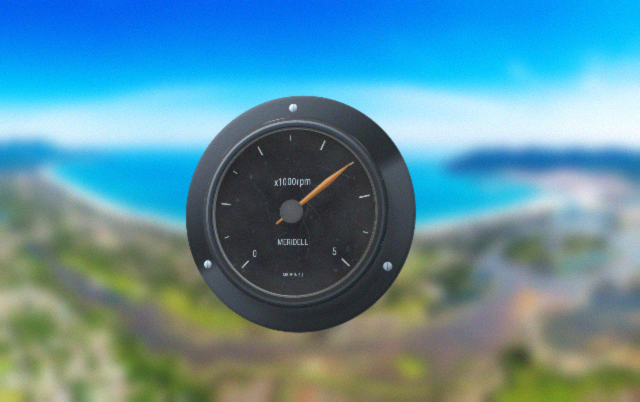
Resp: 3500rpm
